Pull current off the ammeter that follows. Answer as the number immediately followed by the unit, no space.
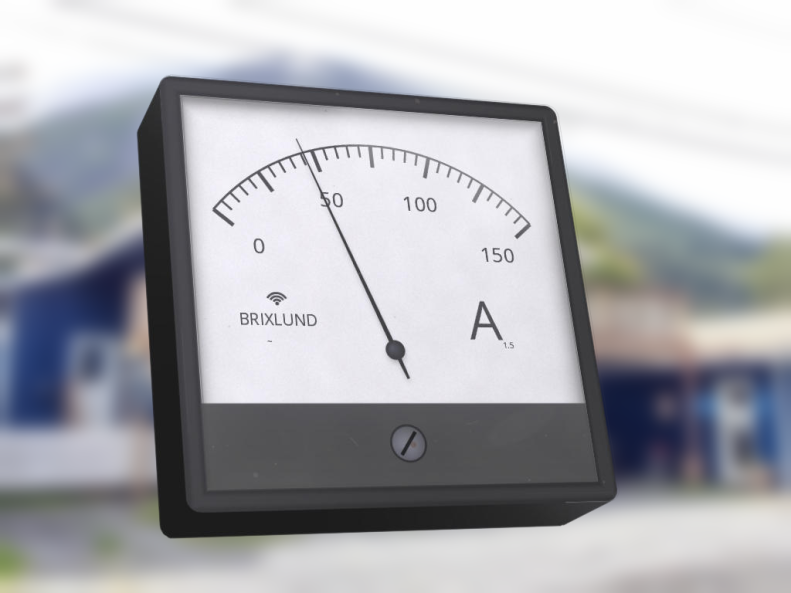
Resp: 45A
